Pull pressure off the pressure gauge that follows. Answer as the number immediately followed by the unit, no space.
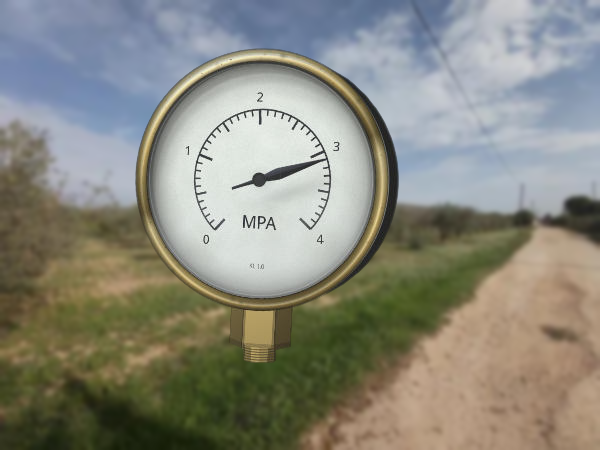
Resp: 3.1MPa
